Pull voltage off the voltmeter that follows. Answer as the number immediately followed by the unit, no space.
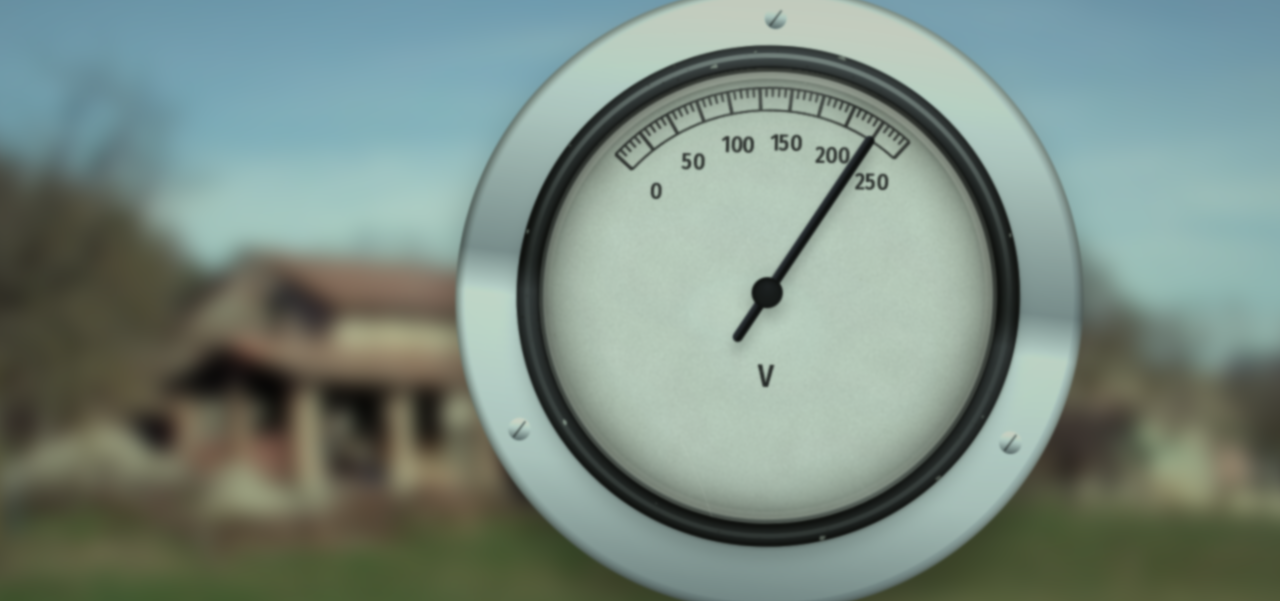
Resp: 225V
